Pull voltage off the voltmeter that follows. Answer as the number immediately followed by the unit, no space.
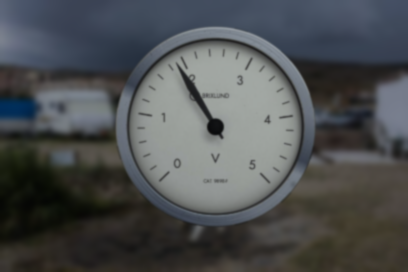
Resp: 1.9V
